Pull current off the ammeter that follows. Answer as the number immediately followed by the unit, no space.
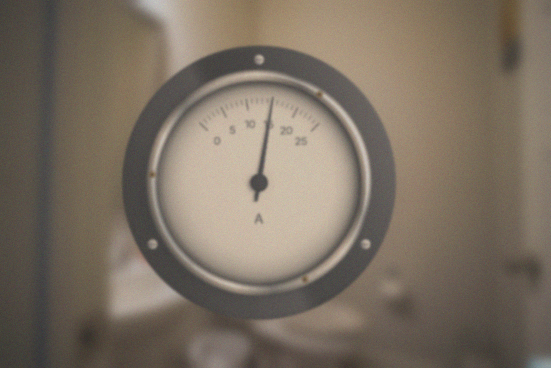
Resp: 15A
